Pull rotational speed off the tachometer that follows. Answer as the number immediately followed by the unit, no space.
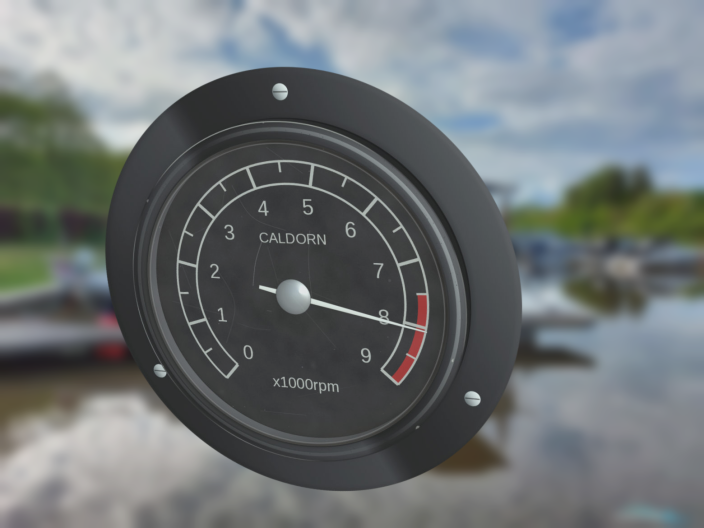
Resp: 8000rpm
